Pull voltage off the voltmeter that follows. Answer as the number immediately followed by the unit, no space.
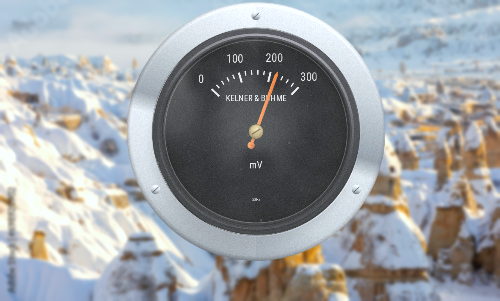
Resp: 220mV
